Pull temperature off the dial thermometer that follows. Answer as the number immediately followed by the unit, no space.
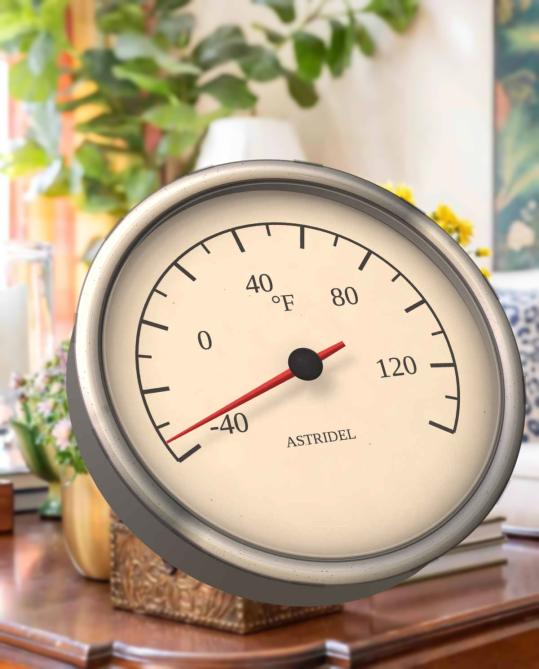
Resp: -35°F
